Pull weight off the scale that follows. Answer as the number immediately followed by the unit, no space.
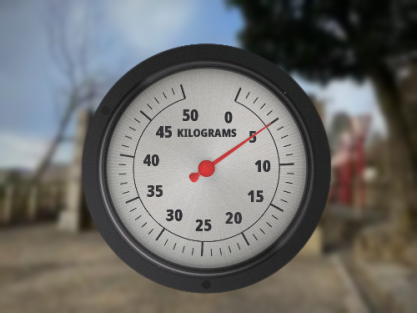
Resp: 5kg
